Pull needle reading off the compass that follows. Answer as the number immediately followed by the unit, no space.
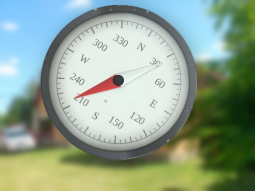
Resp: 215°
